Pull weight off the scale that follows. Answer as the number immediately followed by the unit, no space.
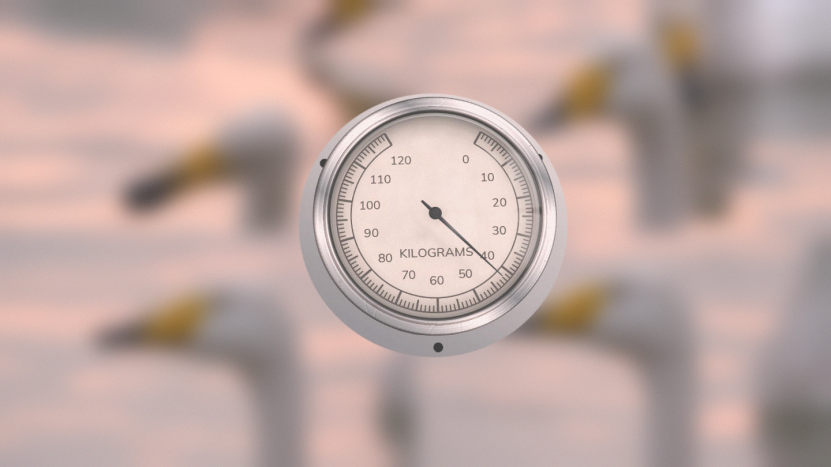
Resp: 42kg
